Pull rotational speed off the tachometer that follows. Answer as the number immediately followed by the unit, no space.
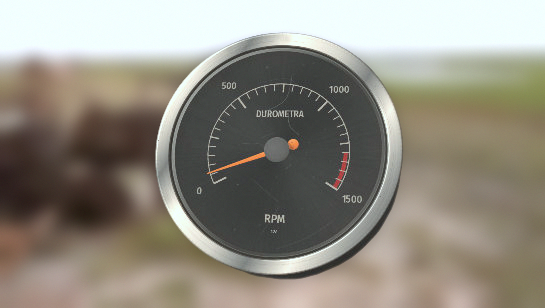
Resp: 50rpm
